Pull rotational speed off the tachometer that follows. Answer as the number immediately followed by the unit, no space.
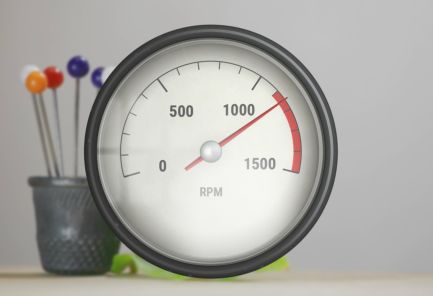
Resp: 1150rpm
